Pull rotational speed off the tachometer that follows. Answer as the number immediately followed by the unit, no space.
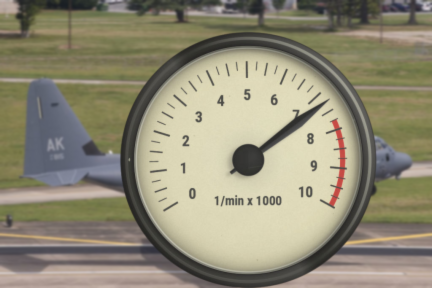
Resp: 7250rpm
